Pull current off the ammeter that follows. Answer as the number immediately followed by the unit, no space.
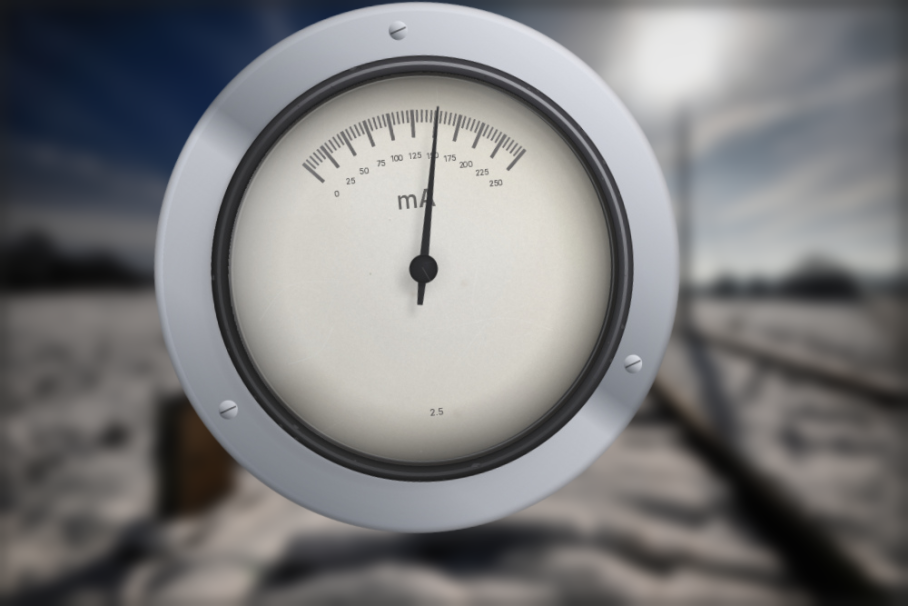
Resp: 150mA
